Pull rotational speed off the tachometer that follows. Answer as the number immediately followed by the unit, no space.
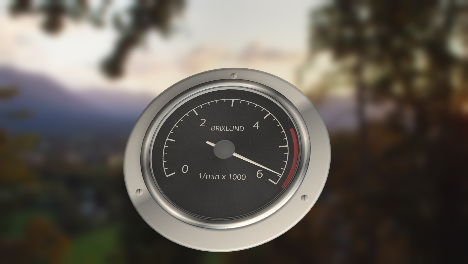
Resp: 5800rpm
